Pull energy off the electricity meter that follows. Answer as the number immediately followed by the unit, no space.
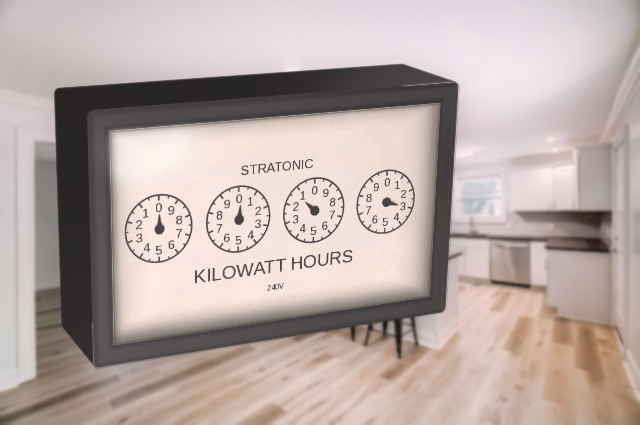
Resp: 13kWh
